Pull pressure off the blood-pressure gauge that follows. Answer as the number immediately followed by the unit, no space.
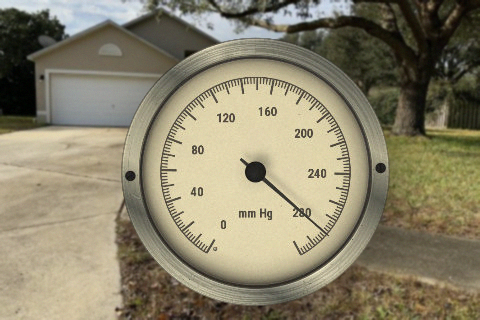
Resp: 280mmHg
